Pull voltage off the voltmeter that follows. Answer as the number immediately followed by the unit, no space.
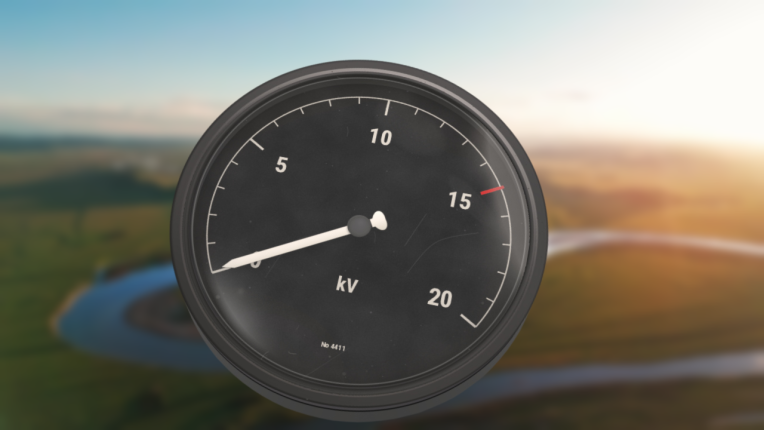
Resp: 0kV
